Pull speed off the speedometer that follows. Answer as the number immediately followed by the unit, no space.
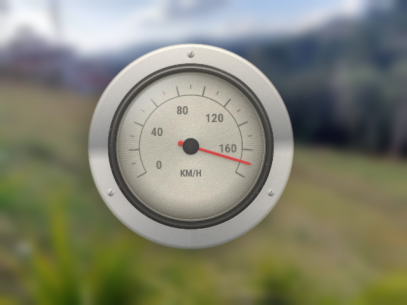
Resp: 170km/h
